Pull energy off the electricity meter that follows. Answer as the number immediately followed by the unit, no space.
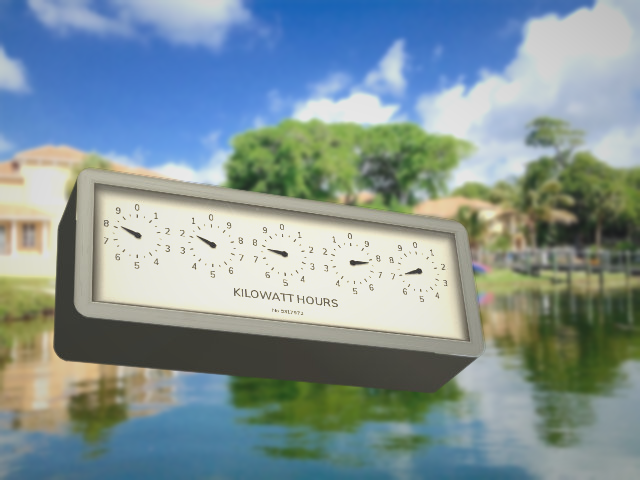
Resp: 81777kWh
